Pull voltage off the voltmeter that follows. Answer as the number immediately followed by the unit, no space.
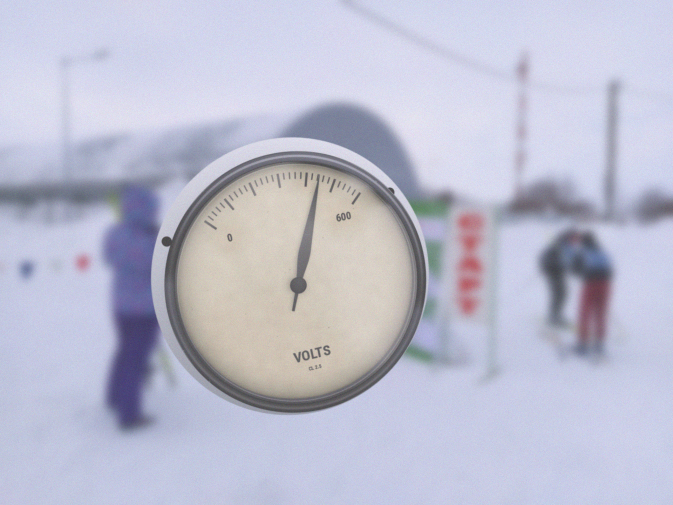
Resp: 440V
